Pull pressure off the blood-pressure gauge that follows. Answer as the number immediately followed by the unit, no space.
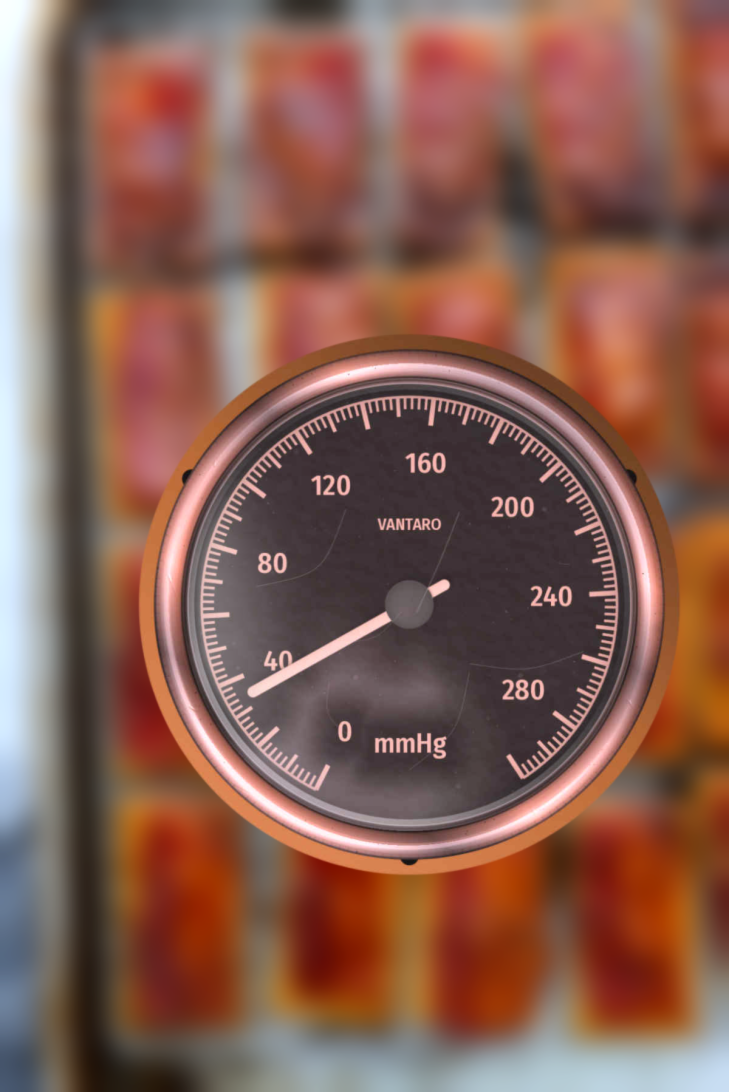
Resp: 34mmHg
